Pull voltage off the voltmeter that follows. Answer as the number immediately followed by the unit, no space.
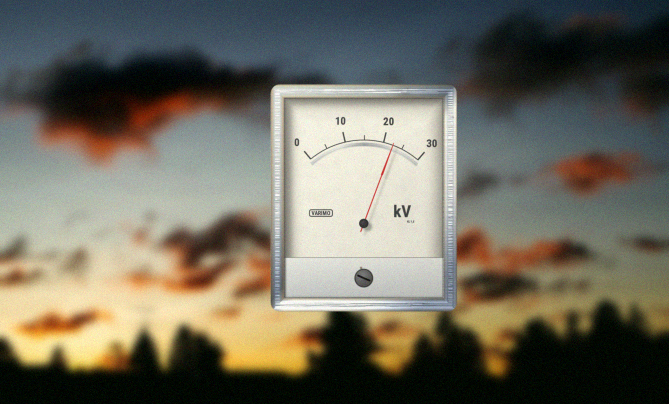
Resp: 22.5kV
